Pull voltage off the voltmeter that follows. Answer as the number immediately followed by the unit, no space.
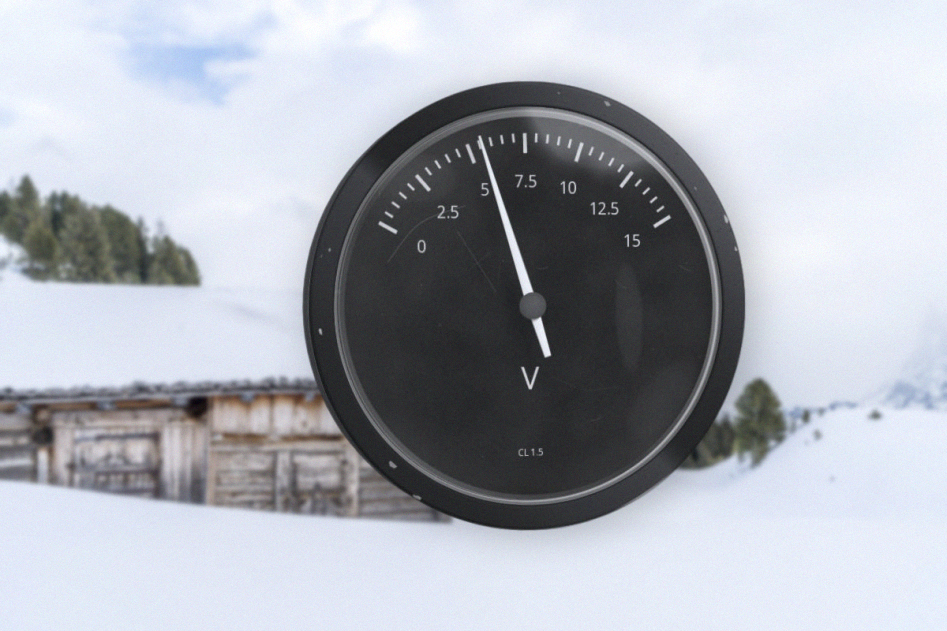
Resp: 5.5V
